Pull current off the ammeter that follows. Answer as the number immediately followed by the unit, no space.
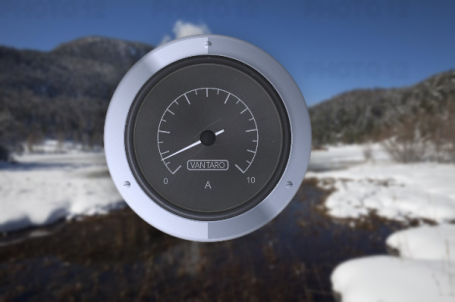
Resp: 0.75A
